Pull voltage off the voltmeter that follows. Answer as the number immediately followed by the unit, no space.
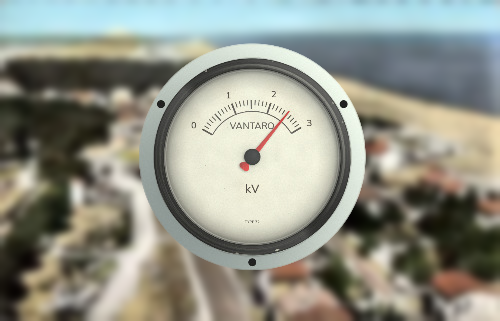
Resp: 2.5kV
